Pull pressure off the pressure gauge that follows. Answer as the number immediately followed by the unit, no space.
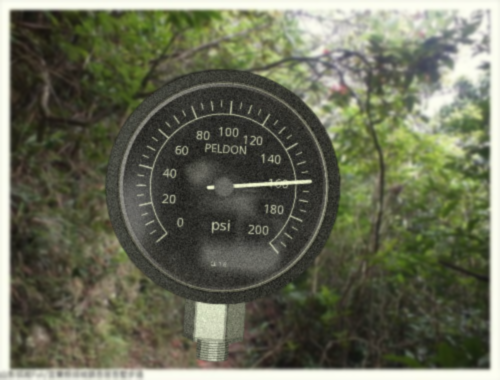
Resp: 160psi
